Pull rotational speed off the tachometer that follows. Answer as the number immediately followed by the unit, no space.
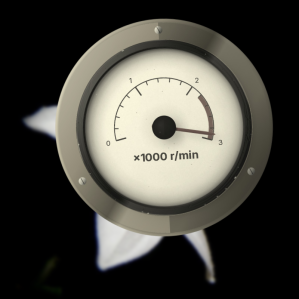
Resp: 2900rpm
